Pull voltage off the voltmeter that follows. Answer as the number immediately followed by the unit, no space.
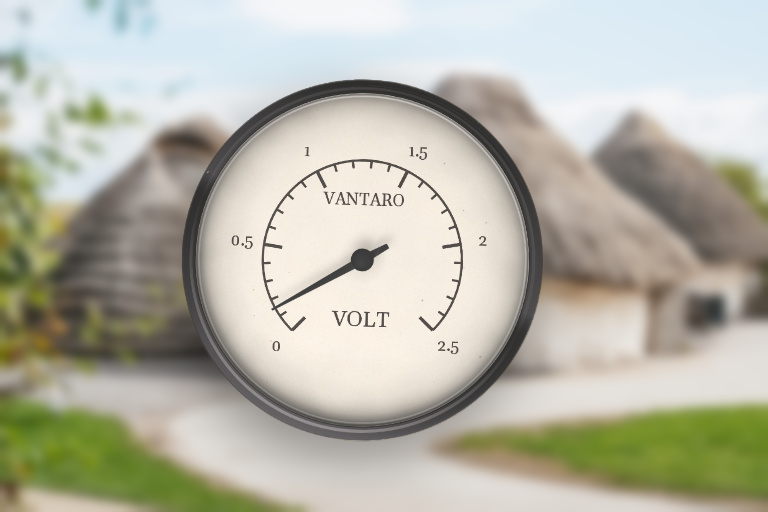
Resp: 0.15V
